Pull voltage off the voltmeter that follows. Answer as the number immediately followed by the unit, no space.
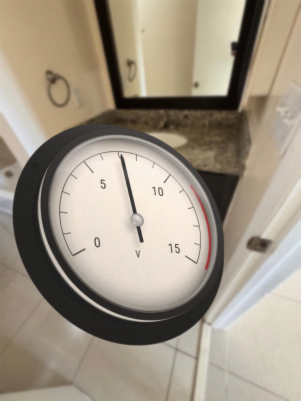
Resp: 7V
